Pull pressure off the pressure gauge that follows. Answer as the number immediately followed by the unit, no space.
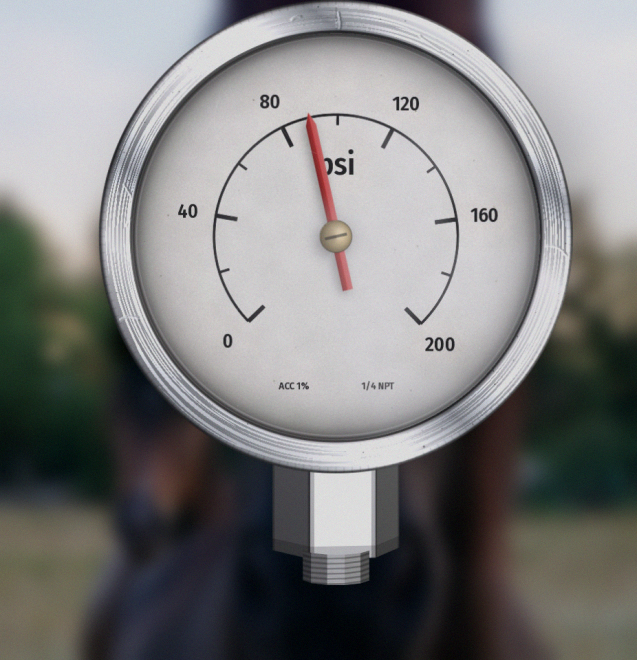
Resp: 90psi
